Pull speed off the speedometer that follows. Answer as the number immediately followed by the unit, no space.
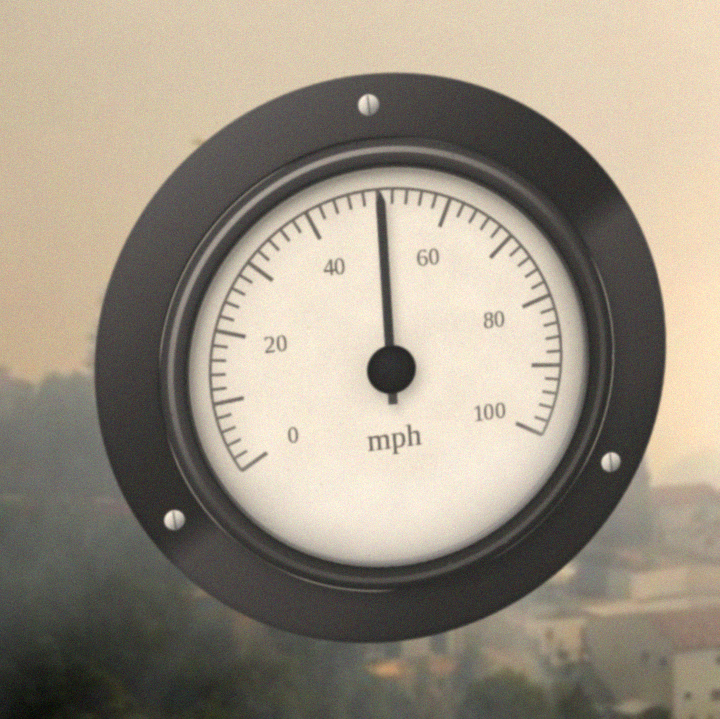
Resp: 50mph
